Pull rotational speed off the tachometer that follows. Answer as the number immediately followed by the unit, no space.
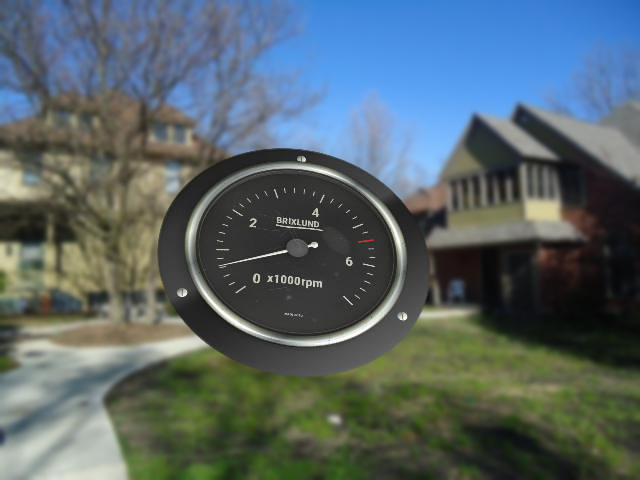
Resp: 600rpm
